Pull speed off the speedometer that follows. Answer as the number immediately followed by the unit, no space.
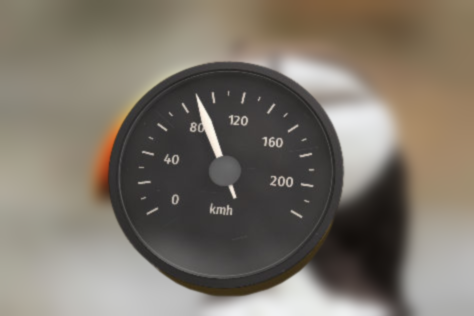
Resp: 90km/h
